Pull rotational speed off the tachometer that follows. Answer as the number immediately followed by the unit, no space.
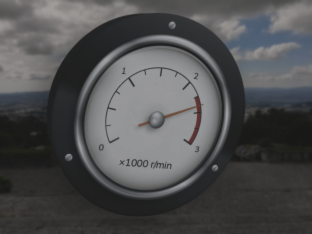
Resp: 2375rpm
